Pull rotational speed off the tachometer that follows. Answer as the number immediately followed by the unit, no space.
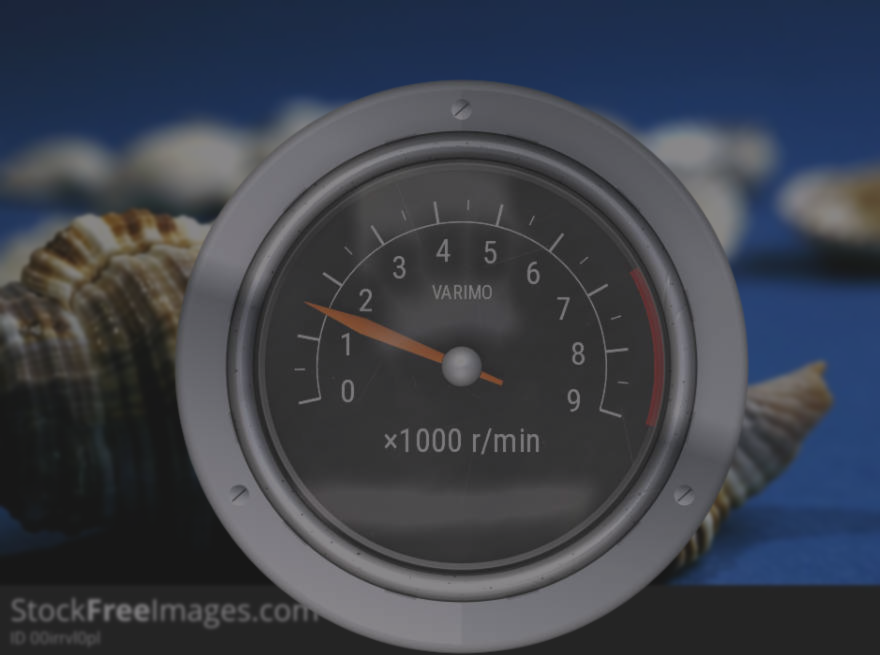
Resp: 1500rpm
